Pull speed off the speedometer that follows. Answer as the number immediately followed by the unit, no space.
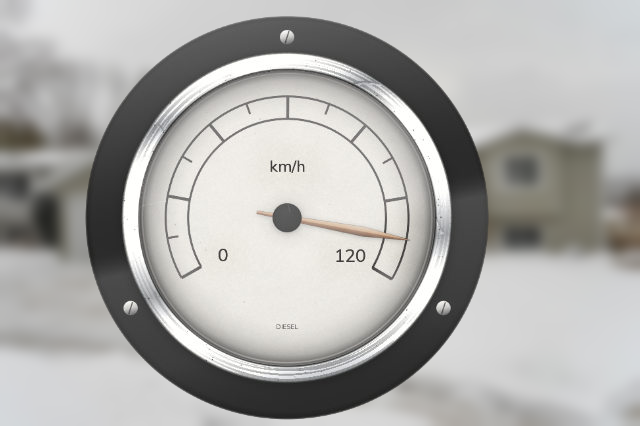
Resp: 110km/h
